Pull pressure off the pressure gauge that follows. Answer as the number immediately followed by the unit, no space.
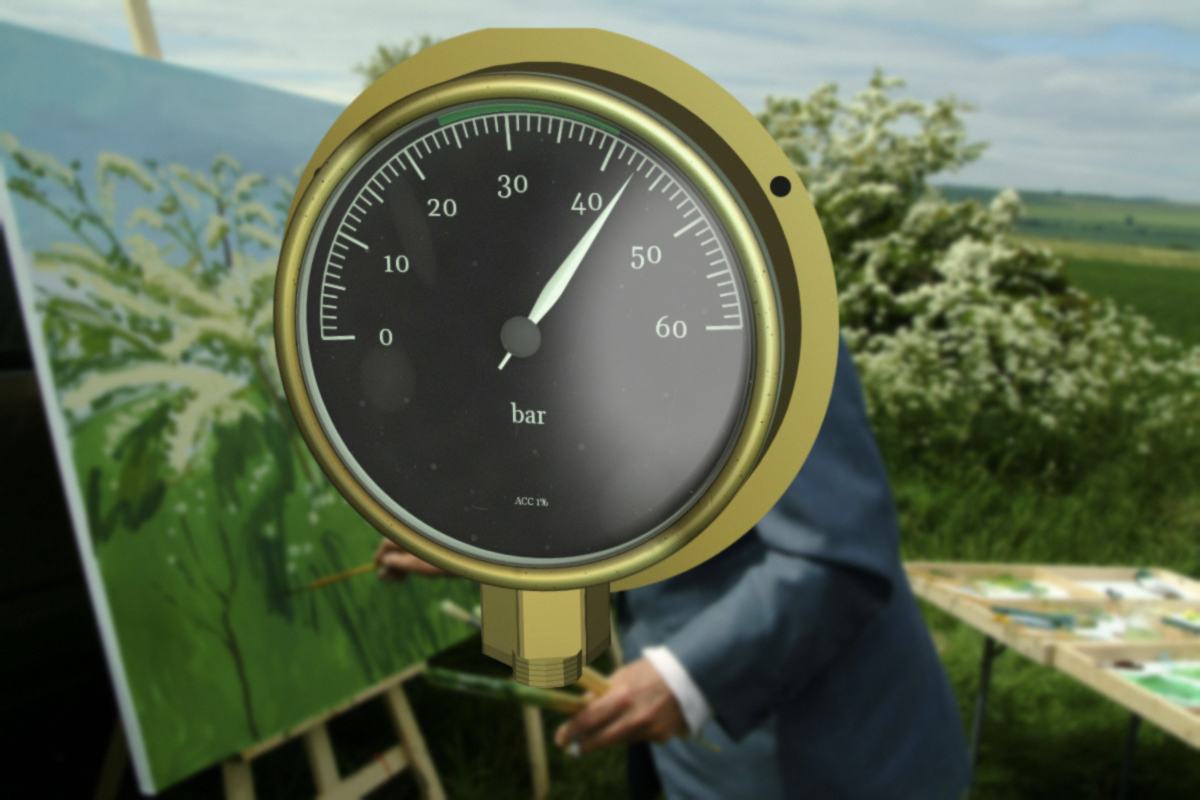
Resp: 43bar
